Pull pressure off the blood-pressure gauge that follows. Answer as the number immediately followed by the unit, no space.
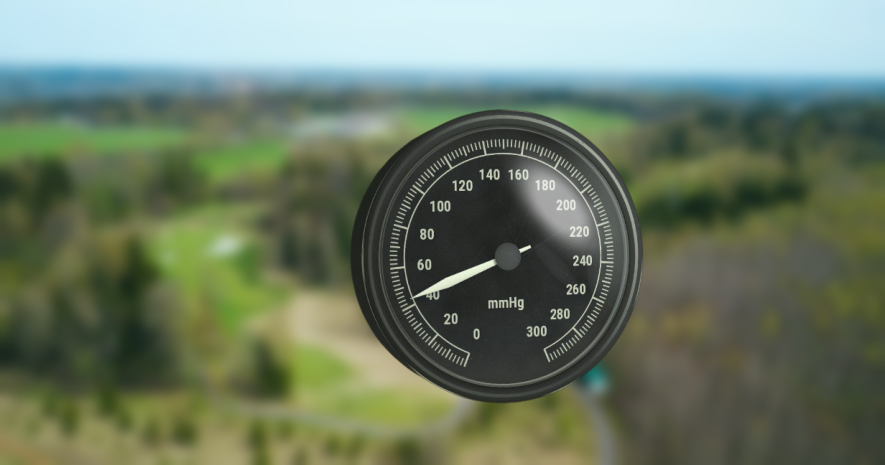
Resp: 44mmHg
